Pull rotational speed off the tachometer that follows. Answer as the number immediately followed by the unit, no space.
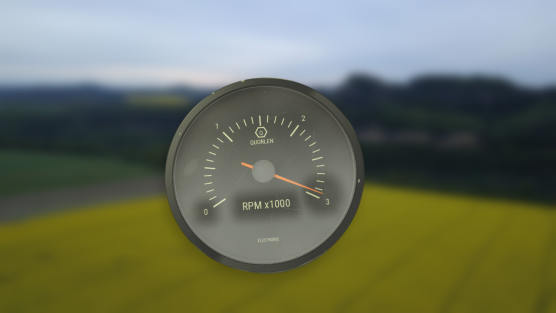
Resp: 2950rpm
